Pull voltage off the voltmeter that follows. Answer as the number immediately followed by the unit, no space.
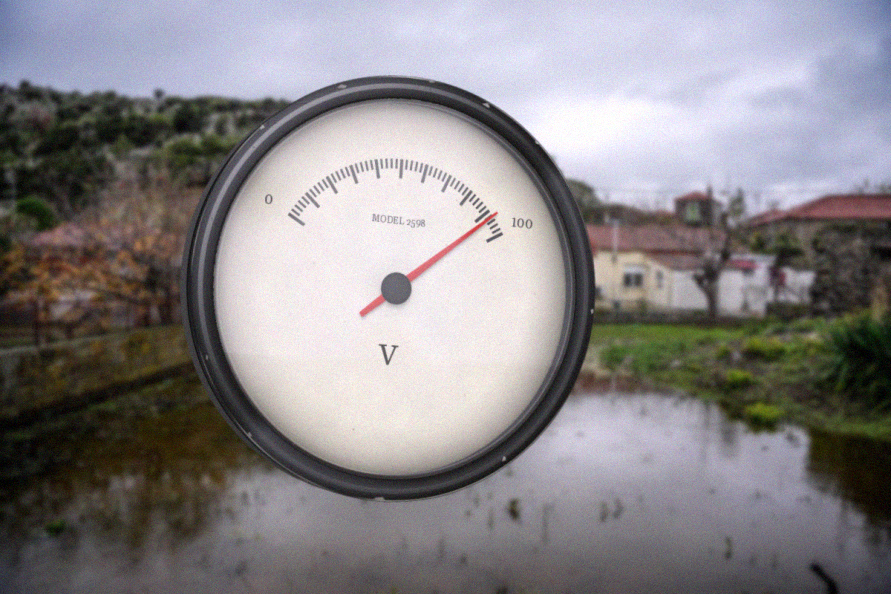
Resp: 92V
